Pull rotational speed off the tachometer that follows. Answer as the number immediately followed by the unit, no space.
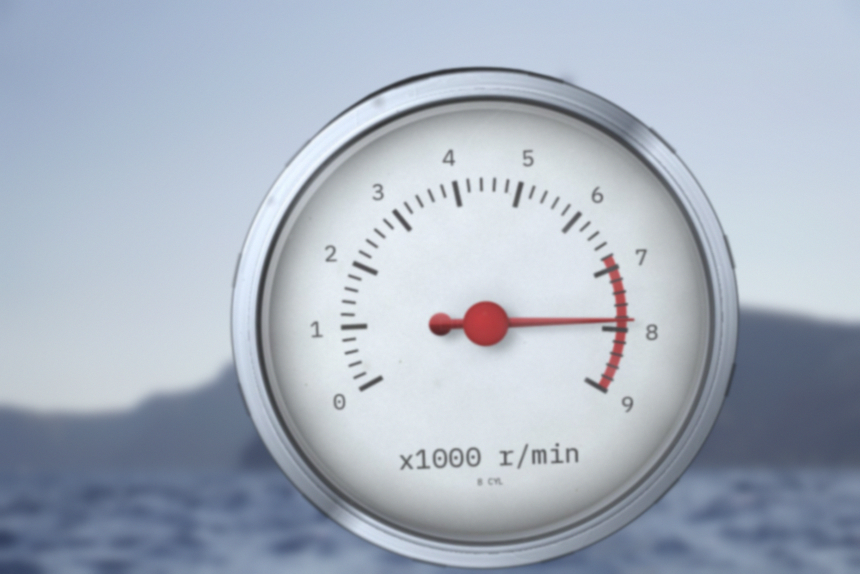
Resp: 7800rpm
